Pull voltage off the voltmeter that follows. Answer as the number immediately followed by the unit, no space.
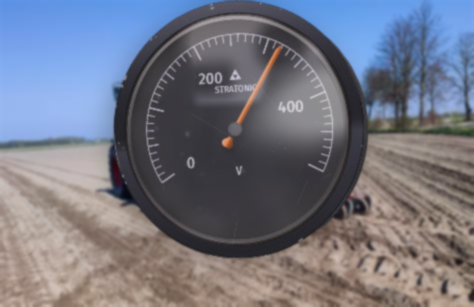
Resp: 320V
